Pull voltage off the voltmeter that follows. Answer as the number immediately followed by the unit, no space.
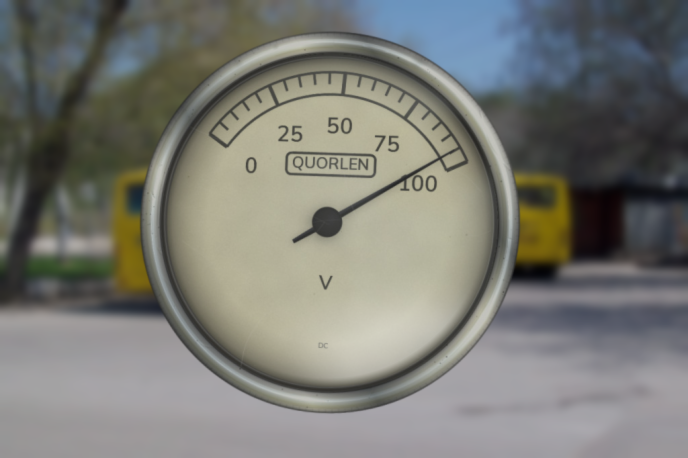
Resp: 95V
